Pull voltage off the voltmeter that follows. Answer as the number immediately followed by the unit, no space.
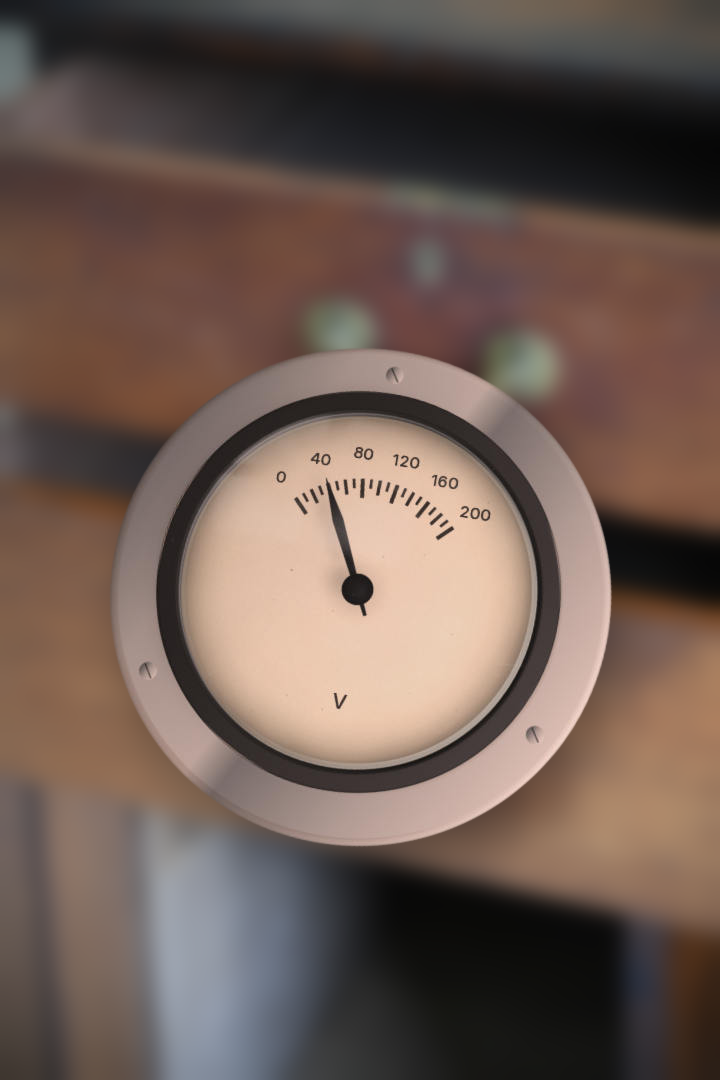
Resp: 40V
